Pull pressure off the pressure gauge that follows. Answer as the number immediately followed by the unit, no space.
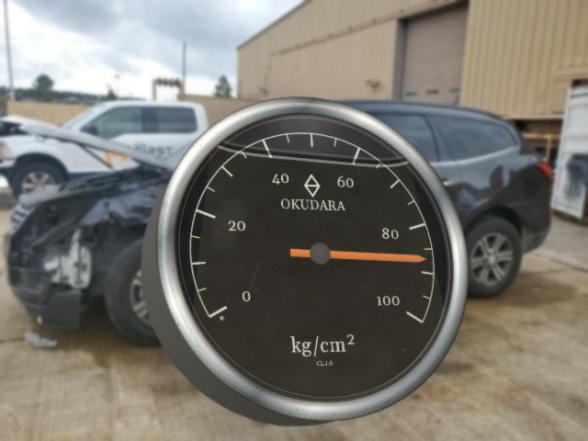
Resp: 87.5kg/cm²
